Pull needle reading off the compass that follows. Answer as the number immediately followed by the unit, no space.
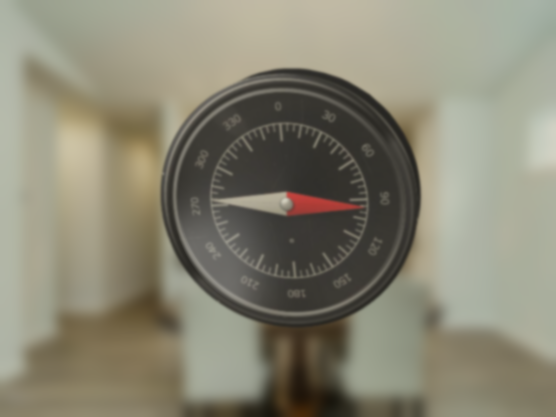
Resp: 95°
